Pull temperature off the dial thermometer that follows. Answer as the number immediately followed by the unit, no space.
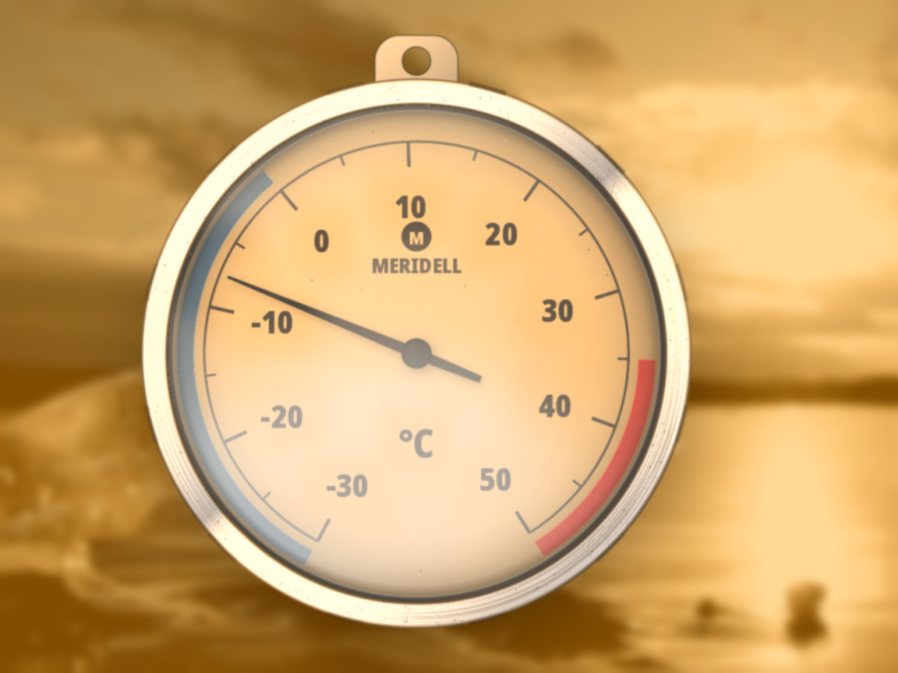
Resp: -7.5°C
